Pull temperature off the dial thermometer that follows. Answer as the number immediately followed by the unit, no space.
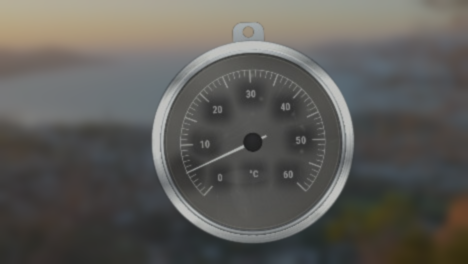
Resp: 5°C
